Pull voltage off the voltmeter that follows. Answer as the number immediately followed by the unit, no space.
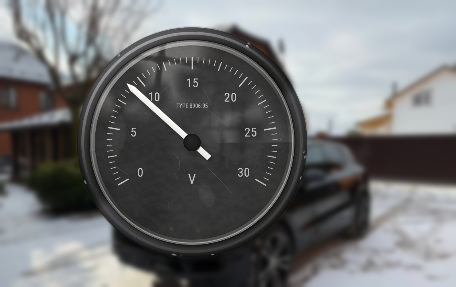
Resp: 9V
